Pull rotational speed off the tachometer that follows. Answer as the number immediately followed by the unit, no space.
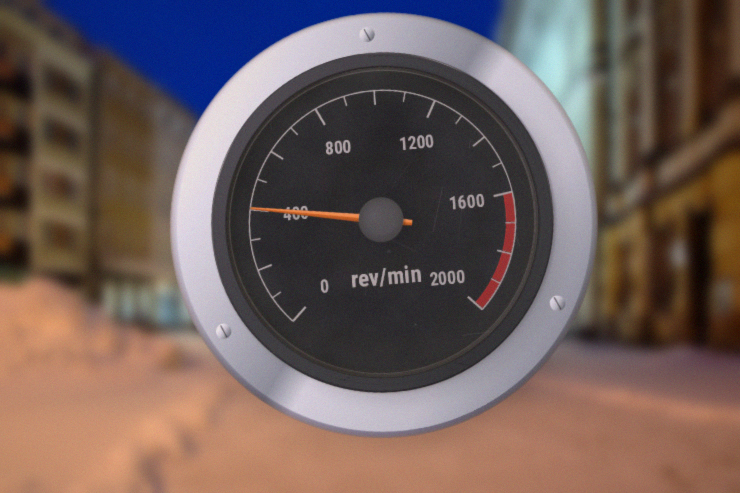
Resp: 400rpm
